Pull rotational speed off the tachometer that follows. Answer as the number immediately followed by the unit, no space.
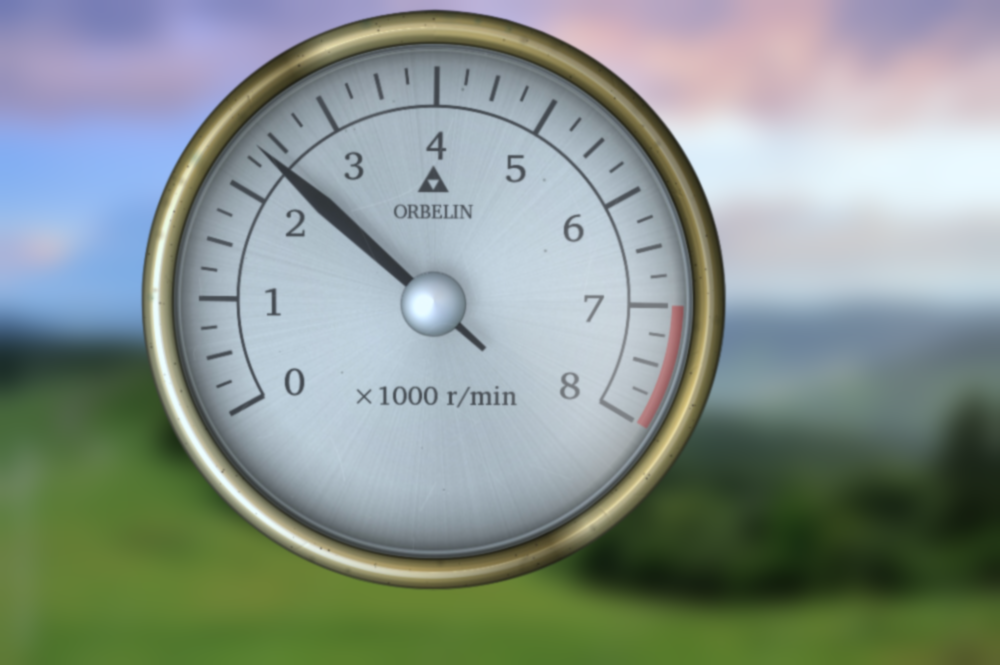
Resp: 2375rpm
